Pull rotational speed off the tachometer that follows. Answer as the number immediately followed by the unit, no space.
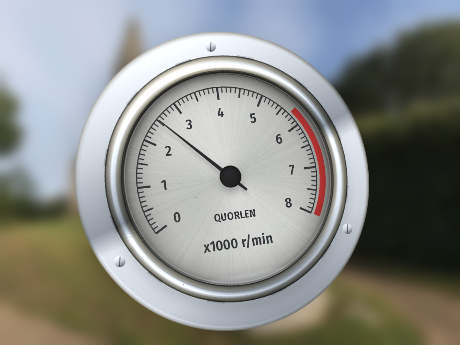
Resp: 2500rpm
